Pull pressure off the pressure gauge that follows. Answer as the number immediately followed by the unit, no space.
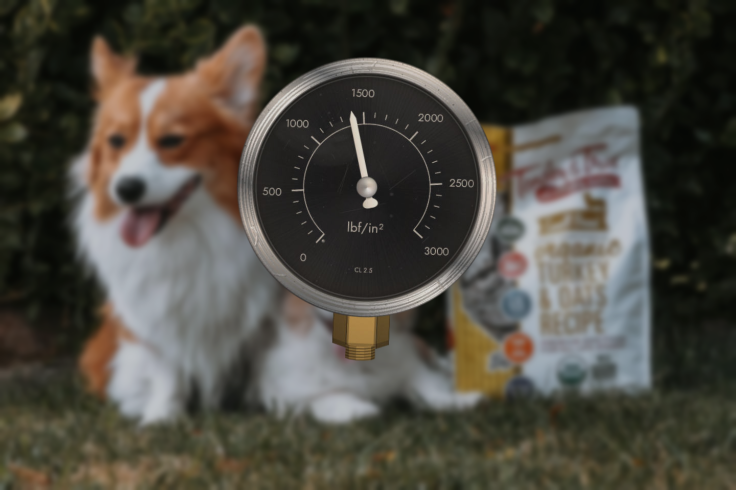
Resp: 1400psi
